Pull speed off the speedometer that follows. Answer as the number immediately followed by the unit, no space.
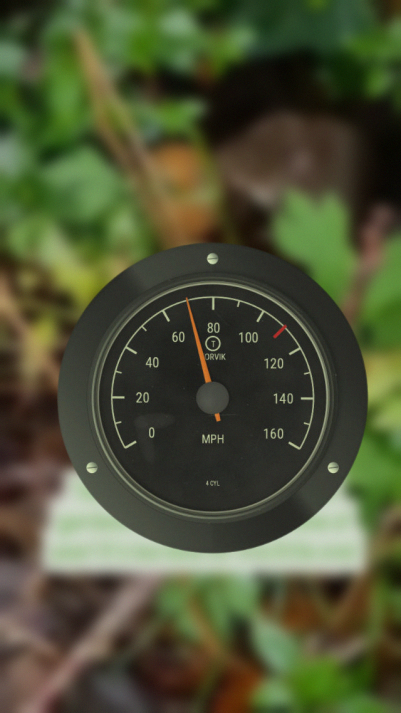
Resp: 70mph
